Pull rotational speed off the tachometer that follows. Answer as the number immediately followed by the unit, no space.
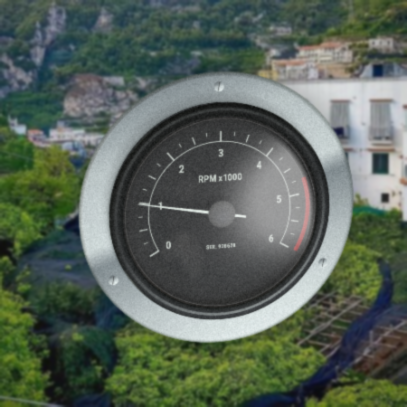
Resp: 1000rpm
